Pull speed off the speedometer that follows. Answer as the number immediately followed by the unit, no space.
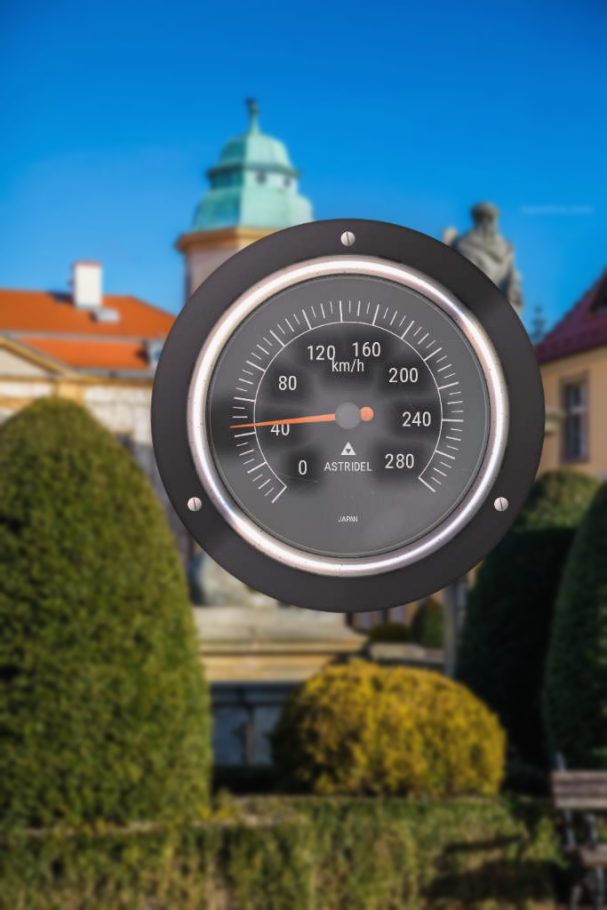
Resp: 45km/h
